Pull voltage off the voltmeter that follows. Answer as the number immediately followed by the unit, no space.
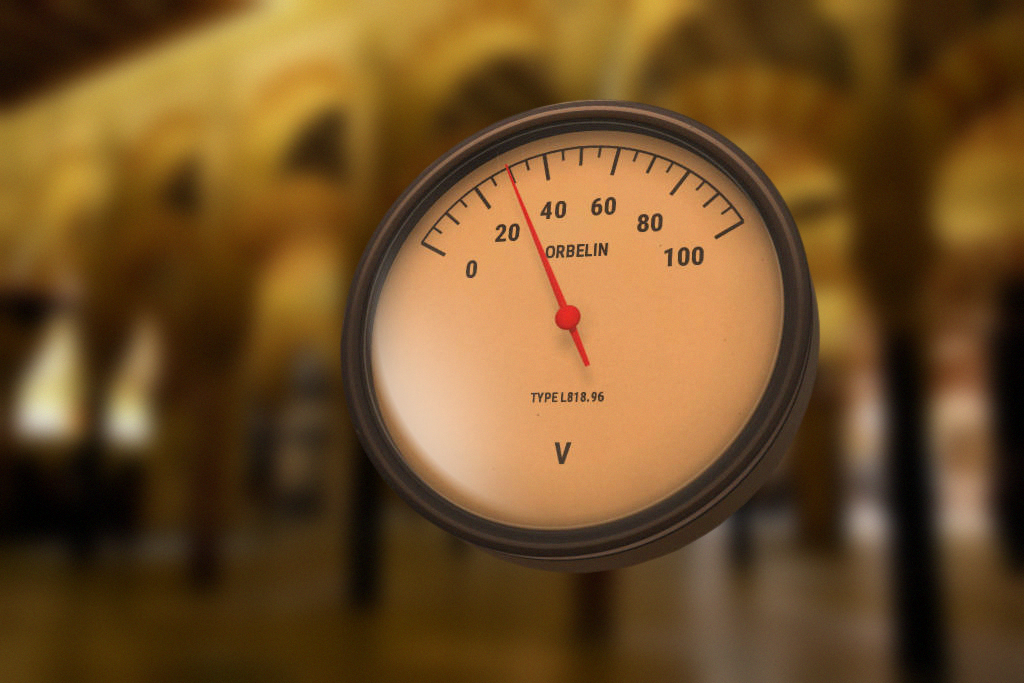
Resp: 30V
